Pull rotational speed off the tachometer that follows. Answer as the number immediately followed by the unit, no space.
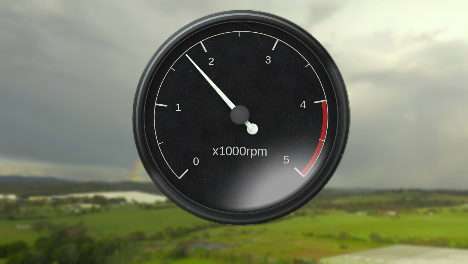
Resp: 1750rpm
